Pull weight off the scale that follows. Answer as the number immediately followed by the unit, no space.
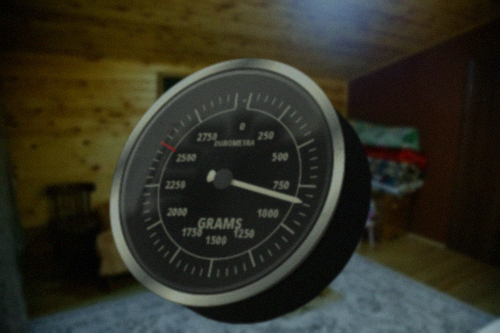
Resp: 850g
